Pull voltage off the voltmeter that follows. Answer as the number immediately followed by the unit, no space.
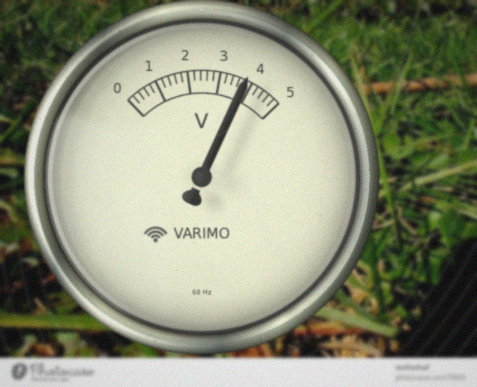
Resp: 3.8V
